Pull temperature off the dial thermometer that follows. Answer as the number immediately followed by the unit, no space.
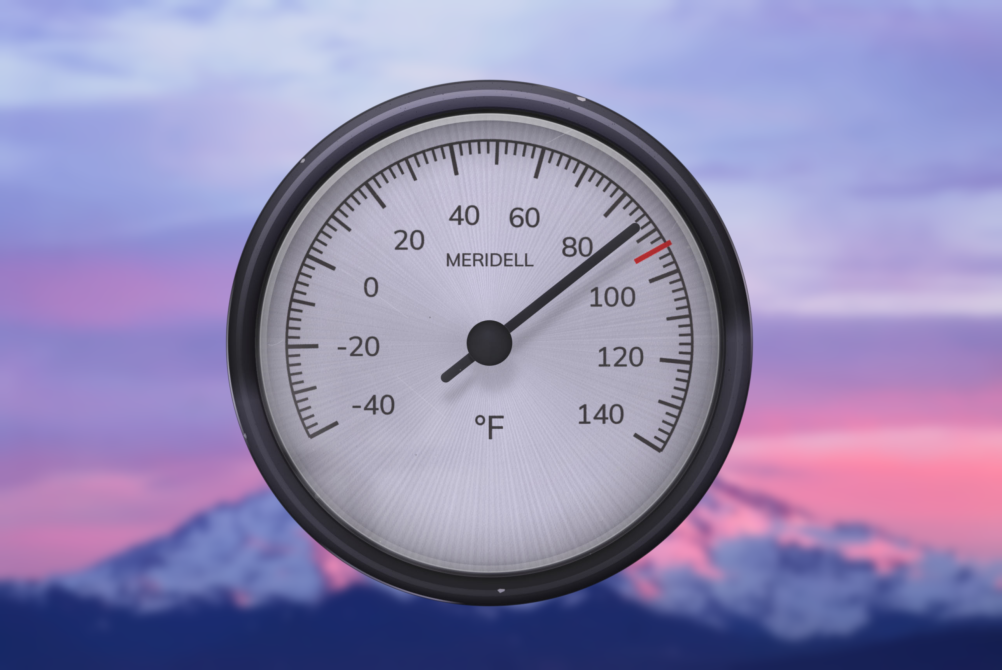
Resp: 87°F
